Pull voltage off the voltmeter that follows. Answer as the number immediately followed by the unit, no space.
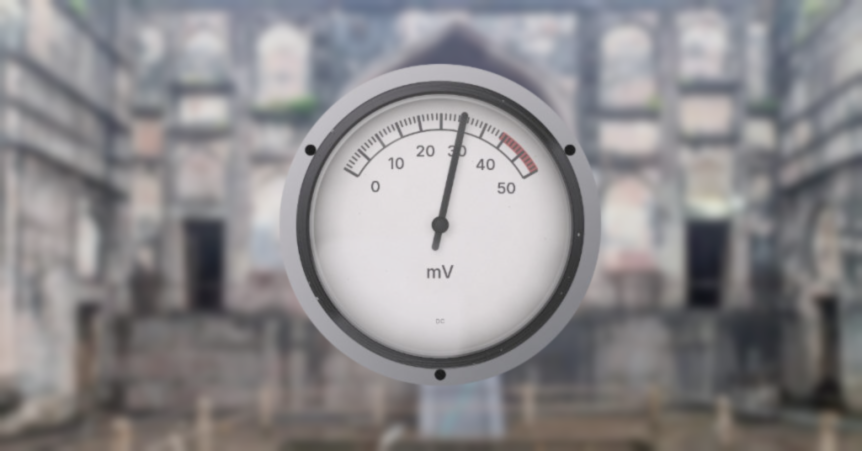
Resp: 30mV
